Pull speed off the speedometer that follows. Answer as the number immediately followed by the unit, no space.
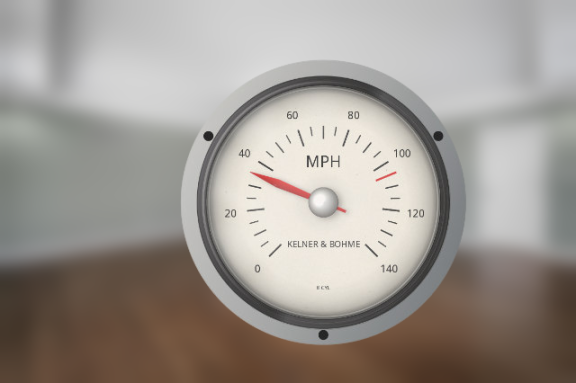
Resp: 35mph
